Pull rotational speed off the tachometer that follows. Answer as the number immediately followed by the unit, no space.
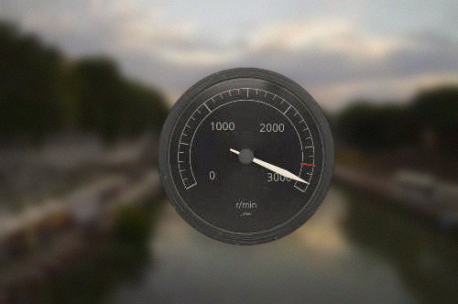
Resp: 2900rpm
